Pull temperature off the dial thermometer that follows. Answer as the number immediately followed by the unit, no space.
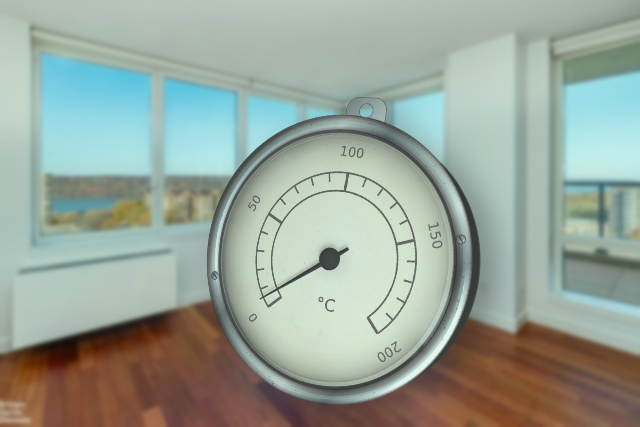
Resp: 5°C
